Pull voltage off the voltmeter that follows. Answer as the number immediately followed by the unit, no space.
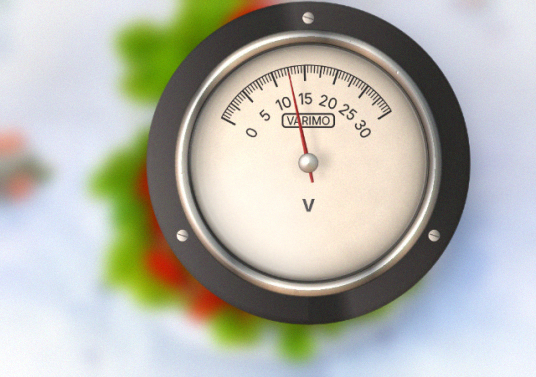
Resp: 12.5V
